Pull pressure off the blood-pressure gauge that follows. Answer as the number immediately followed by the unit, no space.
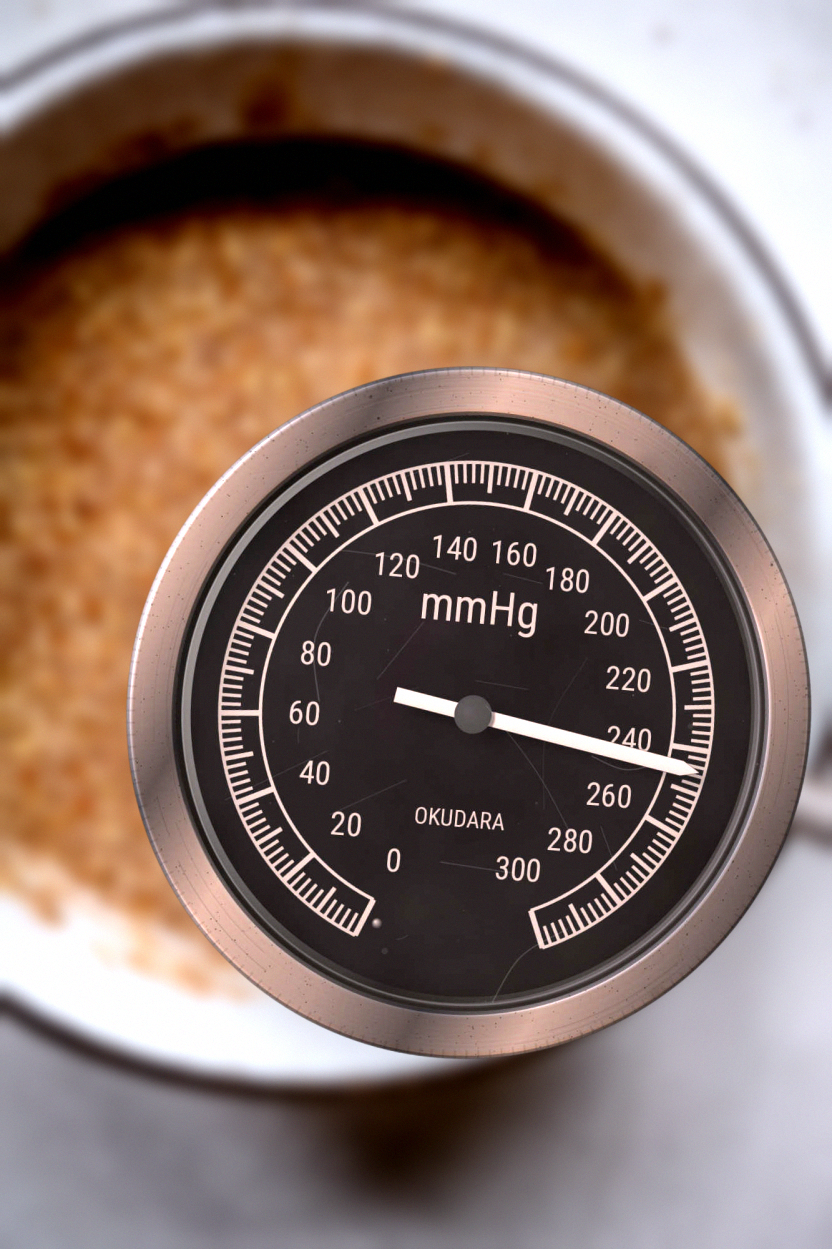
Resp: 245mmHg
